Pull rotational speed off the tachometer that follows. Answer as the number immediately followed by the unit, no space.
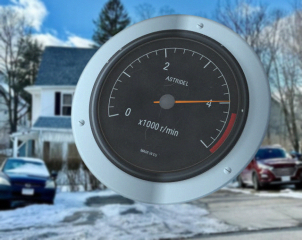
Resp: 4000rpm
